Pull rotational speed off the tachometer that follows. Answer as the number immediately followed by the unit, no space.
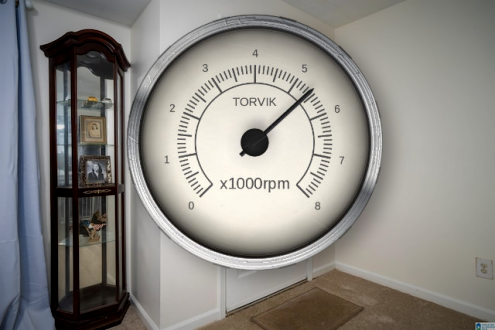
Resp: 5400rpm
